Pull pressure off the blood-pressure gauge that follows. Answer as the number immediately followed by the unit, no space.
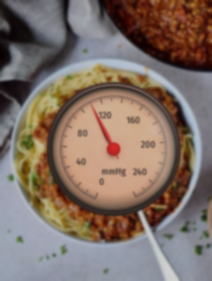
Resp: 110mmHg
